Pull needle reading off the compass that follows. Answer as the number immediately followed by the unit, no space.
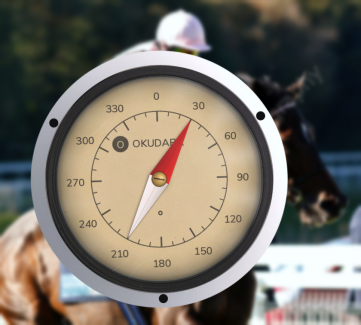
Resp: 30°
